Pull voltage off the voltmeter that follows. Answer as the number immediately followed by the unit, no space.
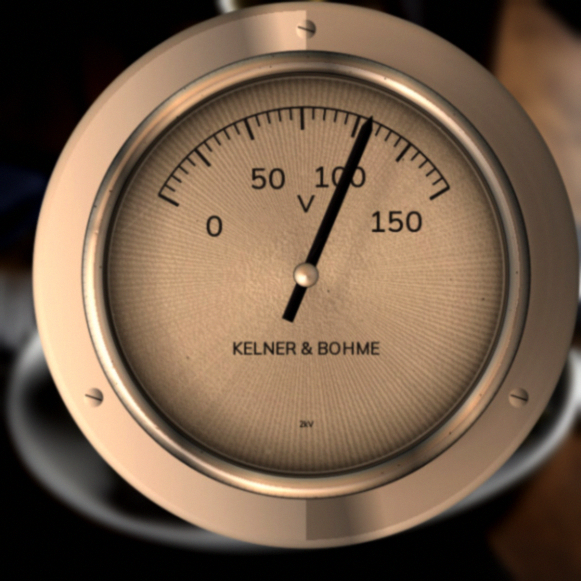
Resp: 105V
